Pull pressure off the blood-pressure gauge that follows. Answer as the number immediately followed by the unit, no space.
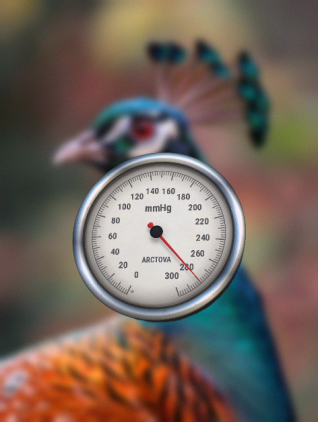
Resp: 280mmHg
